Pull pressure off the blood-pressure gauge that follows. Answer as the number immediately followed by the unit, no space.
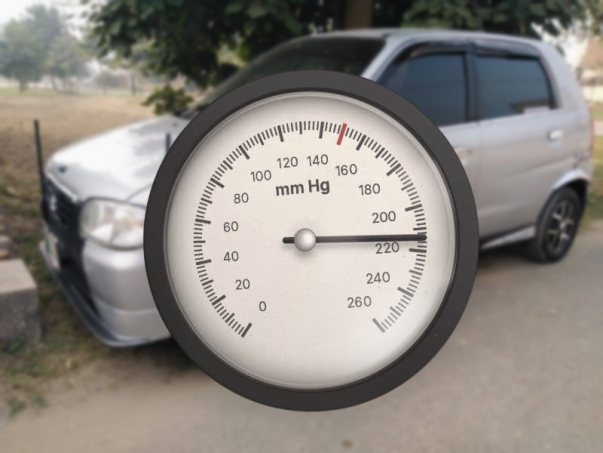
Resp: 214mmHg
